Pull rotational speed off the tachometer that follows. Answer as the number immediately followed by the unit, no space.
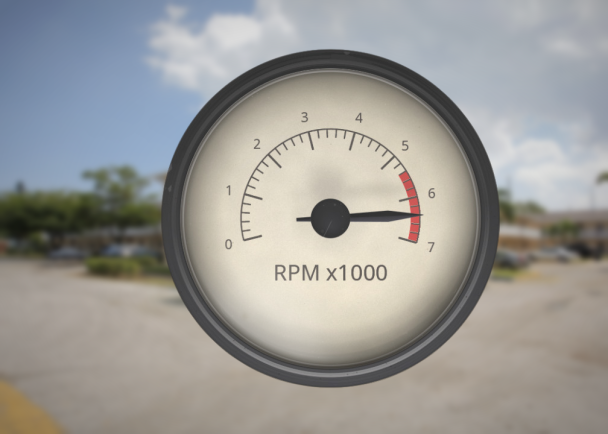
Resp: 6400rpm
